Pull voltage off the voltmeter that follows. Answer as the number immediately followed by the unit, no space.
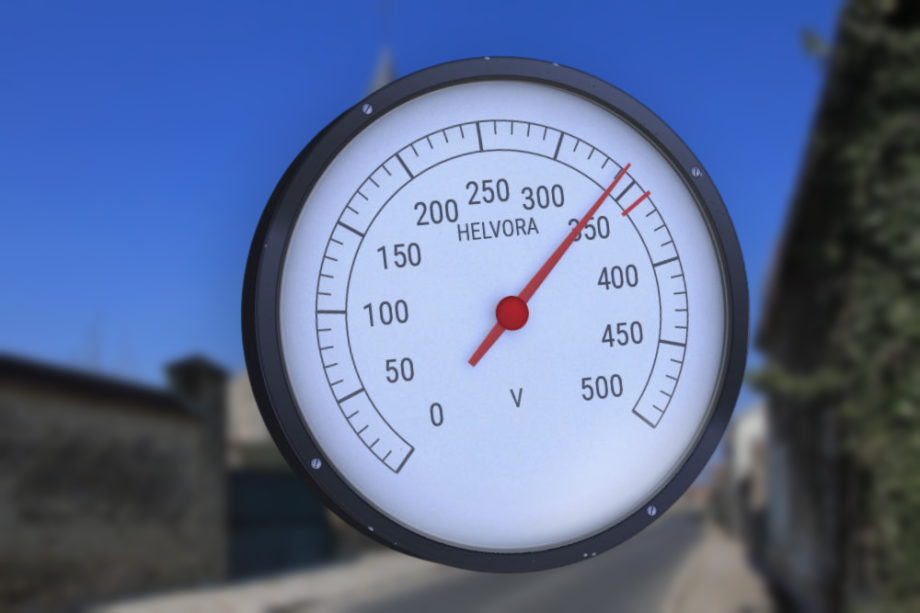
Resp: 340V
